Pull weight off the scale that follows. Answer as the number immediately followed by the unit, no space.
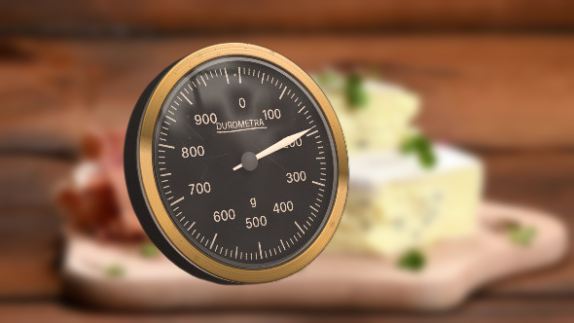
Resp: 190g
